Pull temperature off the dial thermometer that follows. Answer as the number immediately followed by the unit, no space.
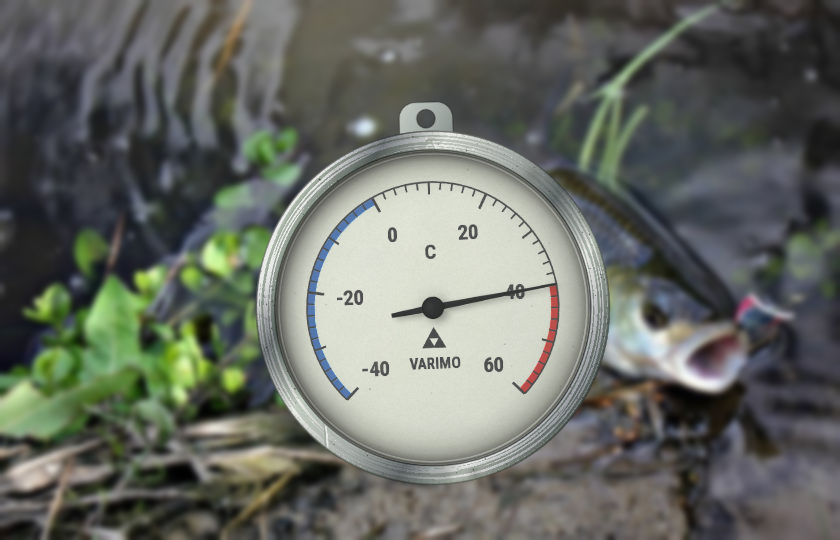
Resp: 40°C
